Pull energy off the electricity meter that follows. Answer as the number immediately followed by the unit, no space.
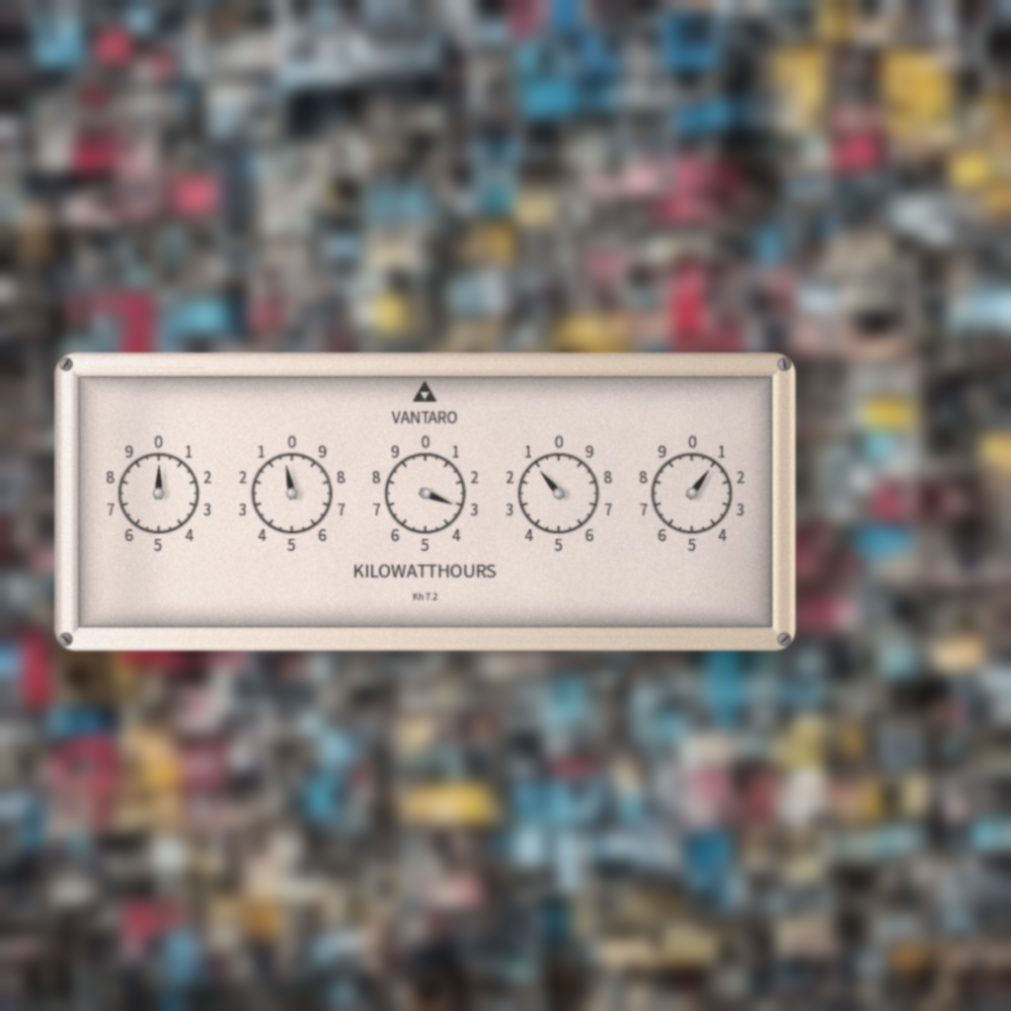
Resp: 311kWh
